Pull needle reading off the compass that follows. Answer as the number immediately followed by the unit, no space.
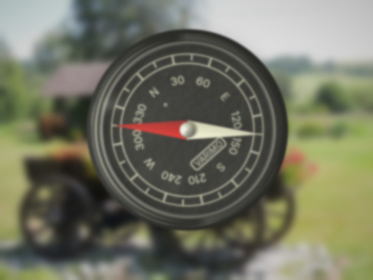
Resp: 315°
